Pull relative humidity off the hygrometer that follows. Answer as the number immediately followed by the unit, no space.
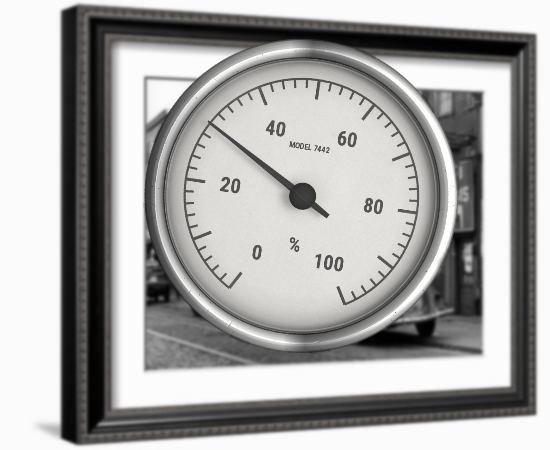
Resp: 30%
